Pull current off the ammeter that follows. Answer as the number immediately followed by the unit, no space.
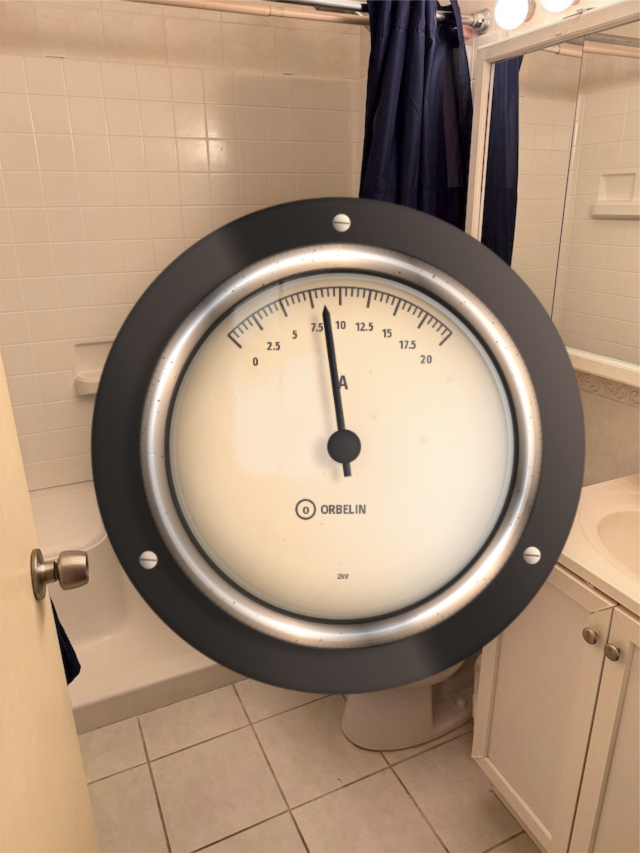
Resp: 8.5A
